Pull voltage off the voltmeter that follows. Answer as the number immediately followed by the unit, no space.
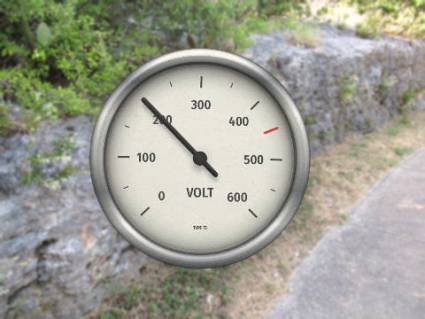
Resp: 200V
